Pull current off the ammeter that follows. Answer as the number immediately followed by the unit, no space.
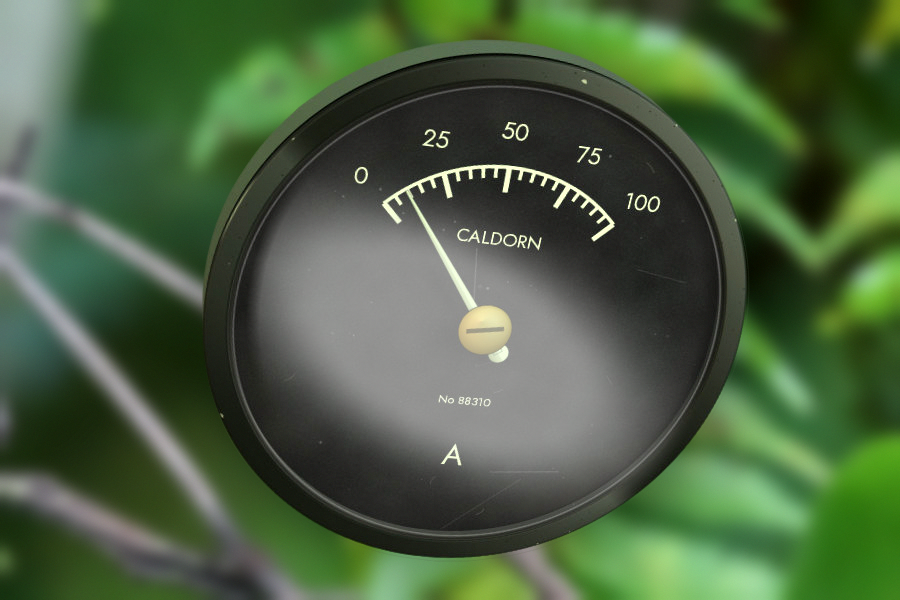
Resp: 10A
